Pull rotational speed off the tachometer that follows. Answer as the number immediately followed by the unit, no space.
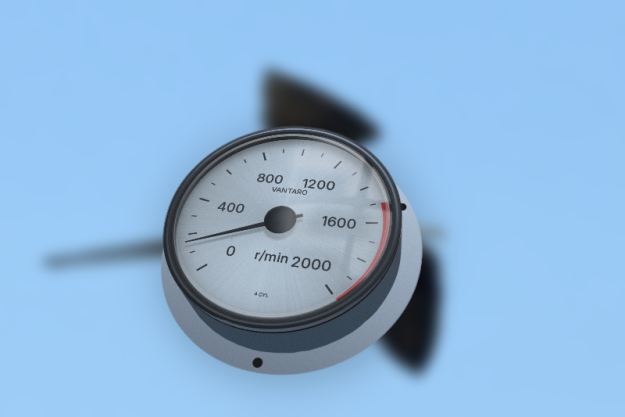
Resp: 150rpm
